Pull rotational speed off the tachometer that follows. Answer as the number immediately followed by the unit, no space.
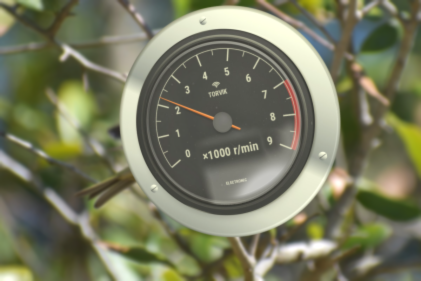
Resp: 2250rpm
